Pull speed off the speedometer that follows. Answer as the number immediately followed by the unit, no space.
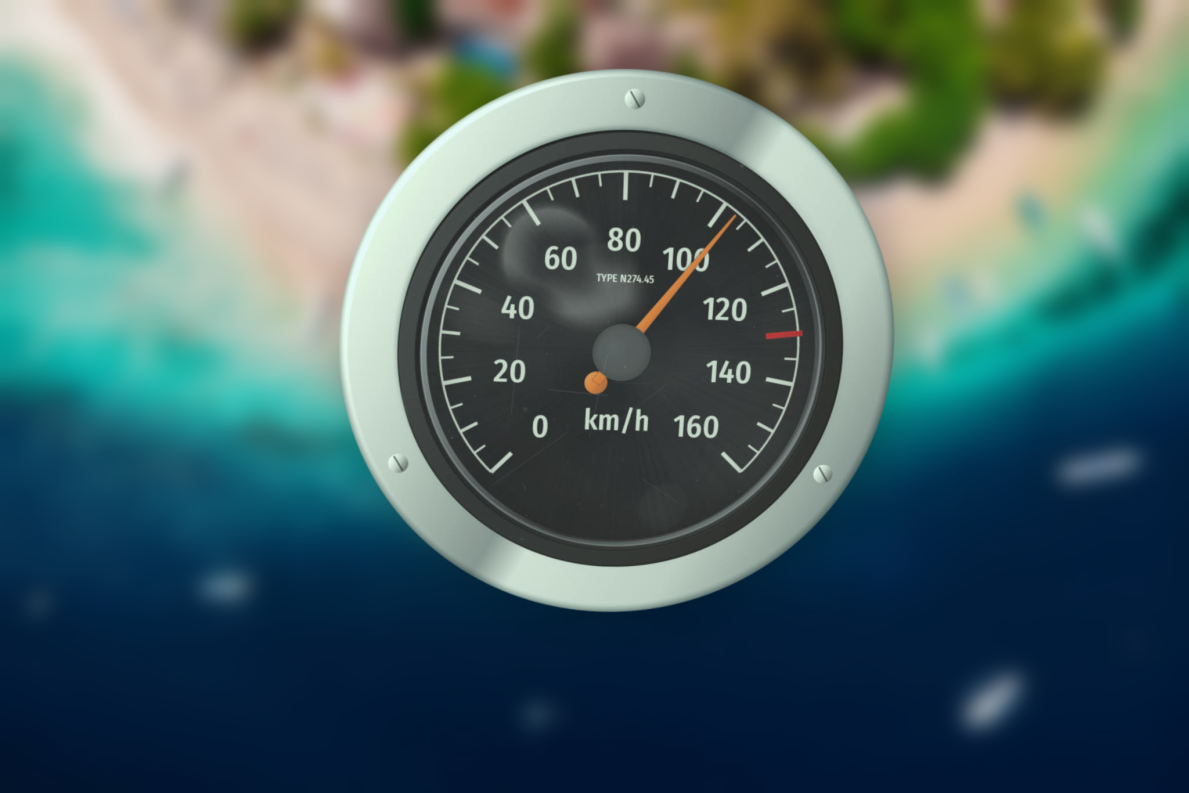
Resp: 102.5km/h
